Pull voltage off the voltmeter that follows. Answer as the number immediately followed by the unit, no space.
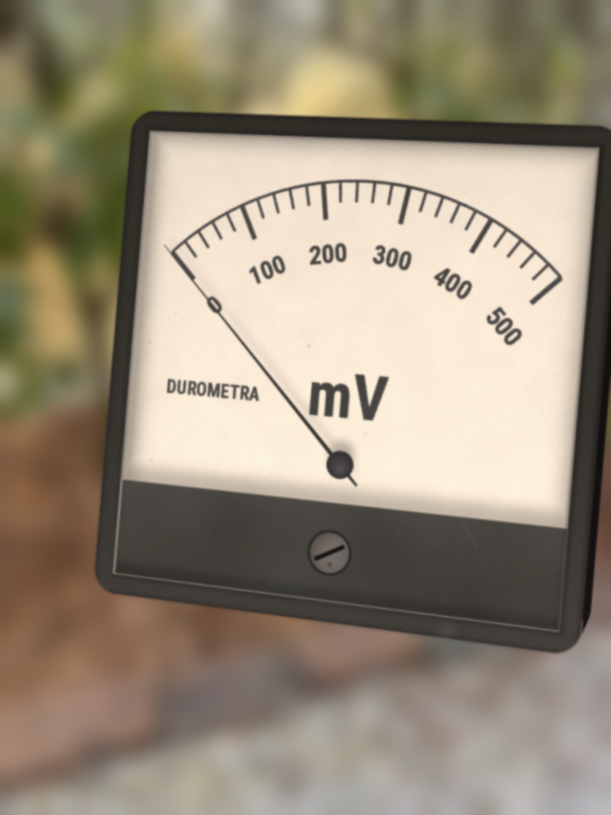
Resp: 0mV
